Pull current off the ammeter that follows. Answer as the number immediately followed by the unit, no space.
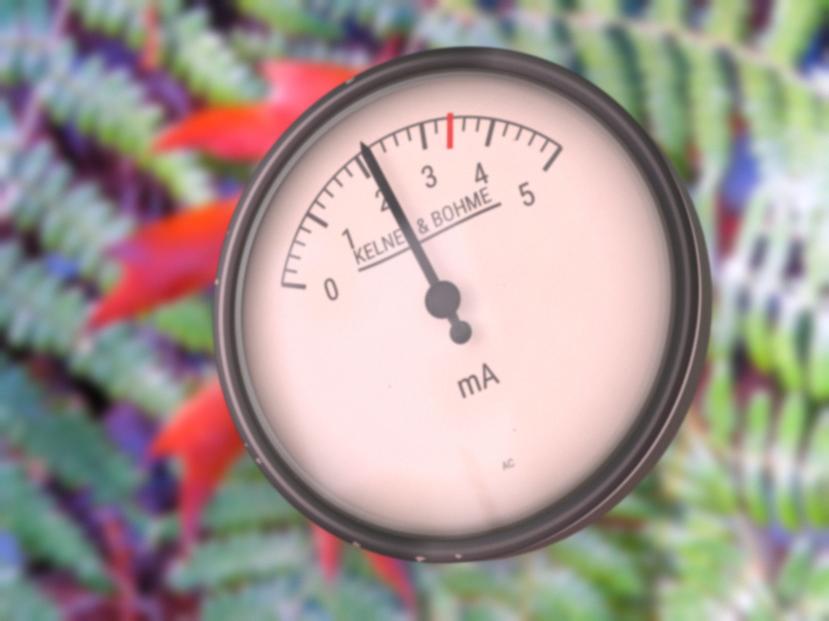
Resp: 2.2mA
